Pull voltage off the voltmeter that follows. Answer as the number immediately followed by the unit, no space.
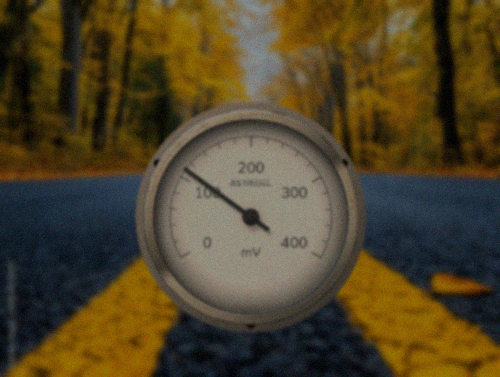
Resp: 110mV
